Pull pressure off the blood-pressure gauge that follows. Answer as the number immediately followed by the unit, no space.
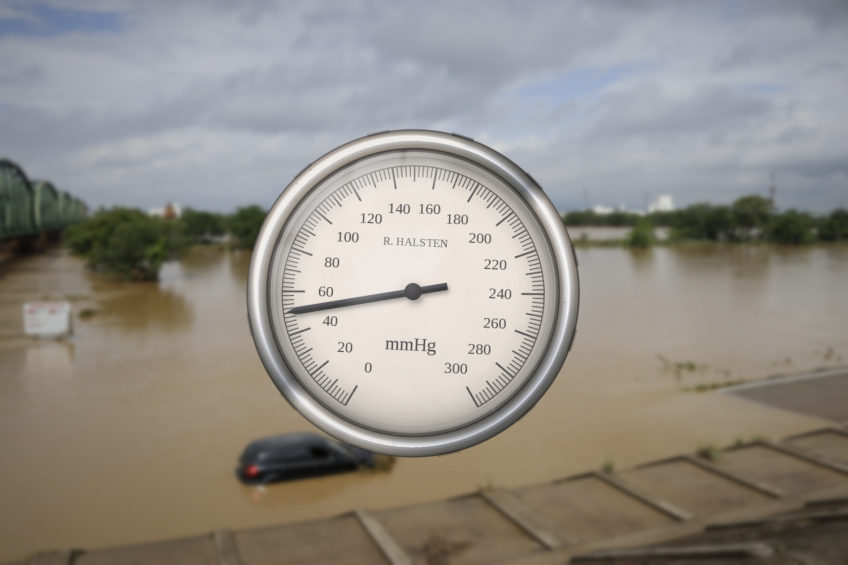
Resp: 50mmHg
